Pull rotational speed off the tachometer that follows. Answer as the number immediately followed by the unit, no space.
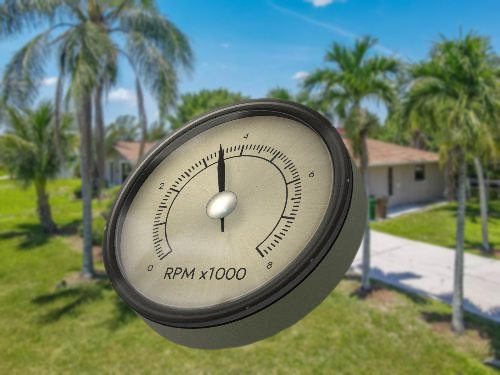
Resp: 3500rpm
